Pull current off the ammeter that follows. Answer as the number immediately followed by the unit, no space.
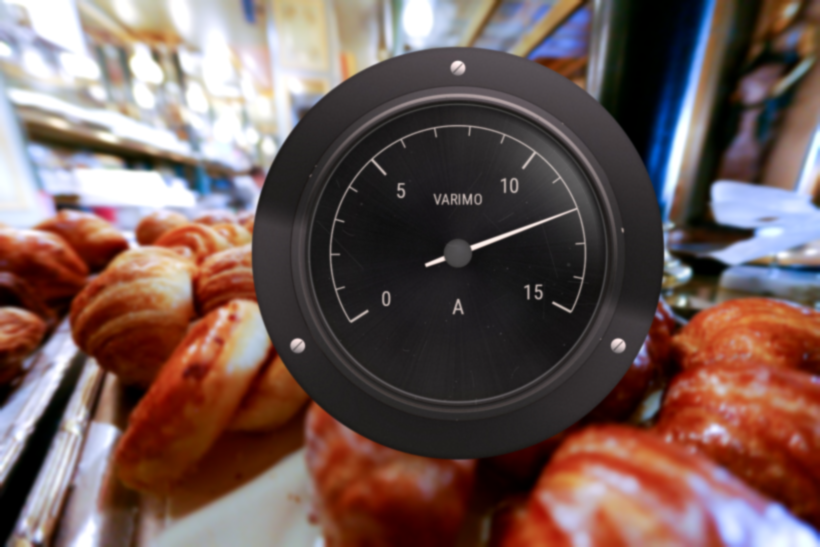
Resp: 12A
